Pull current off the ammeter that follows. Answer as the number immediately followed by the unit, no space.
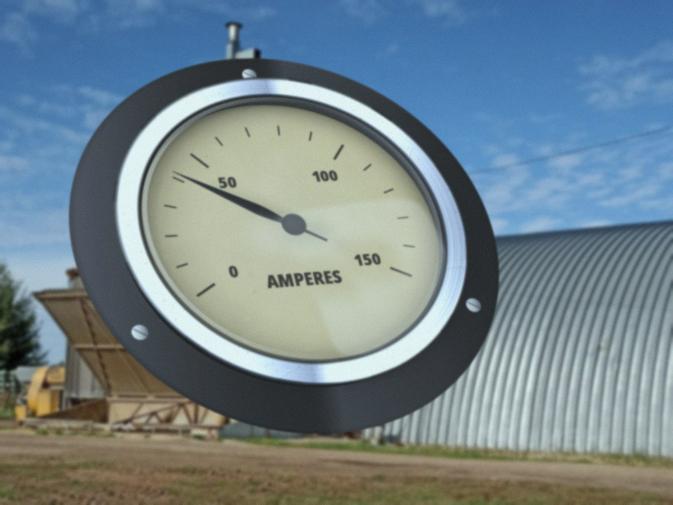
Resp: 40A
